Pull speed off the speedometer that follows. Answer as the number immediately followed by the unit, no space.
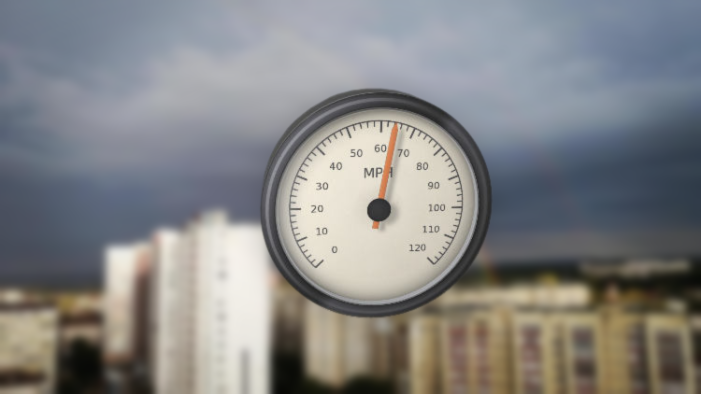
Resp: 64mph
